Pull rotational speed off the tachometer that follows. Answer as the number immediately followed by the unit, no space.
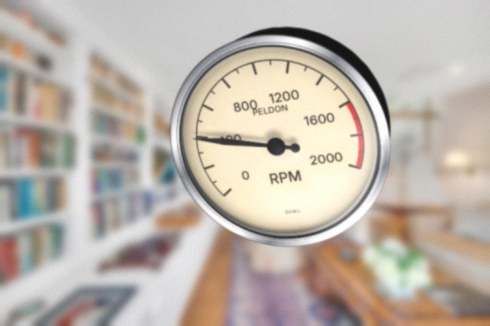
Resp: 400rpm
